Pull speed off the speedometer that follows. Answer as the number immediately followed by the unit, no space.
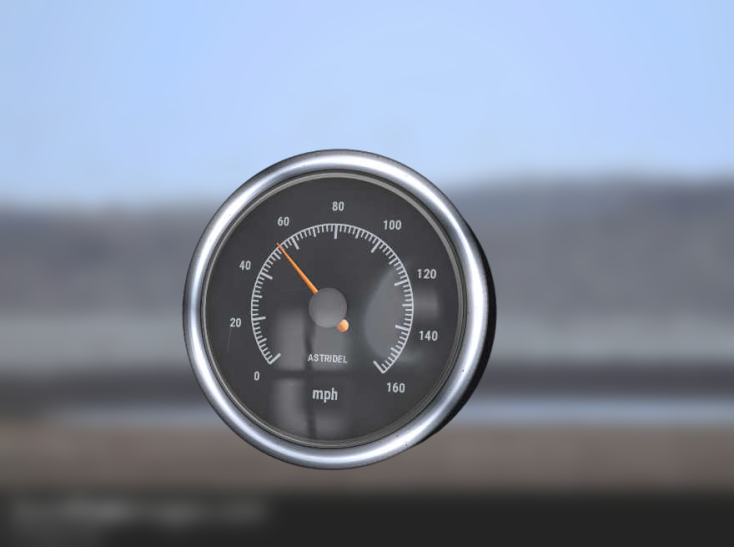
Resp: 54mph
